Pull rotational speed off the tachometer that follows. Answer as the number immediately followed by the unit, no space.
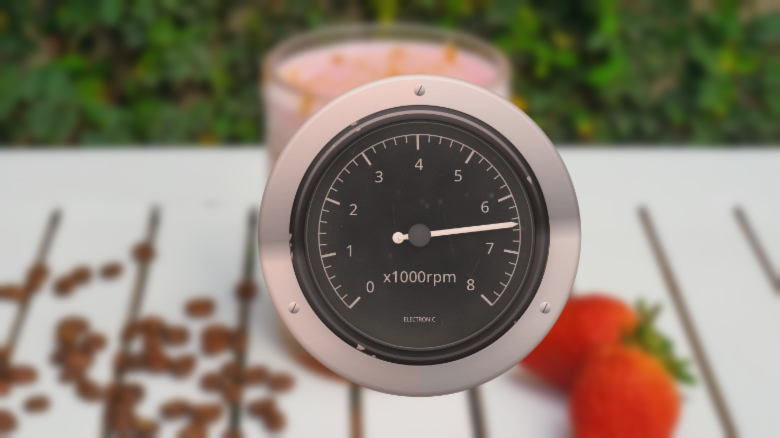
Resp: 6500rpm
